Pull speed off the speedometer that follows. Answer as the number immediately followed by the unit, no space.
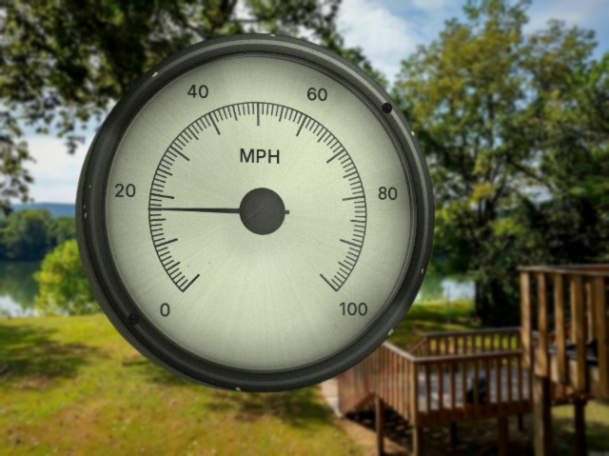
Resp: 17mph
